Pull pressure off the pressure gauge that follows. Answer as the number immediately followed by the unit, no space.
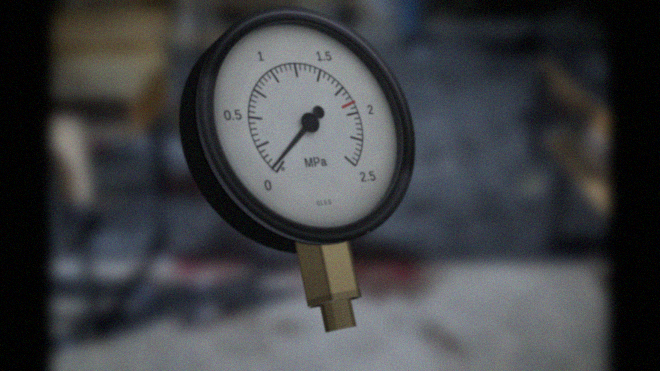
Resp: 0.05MPa
